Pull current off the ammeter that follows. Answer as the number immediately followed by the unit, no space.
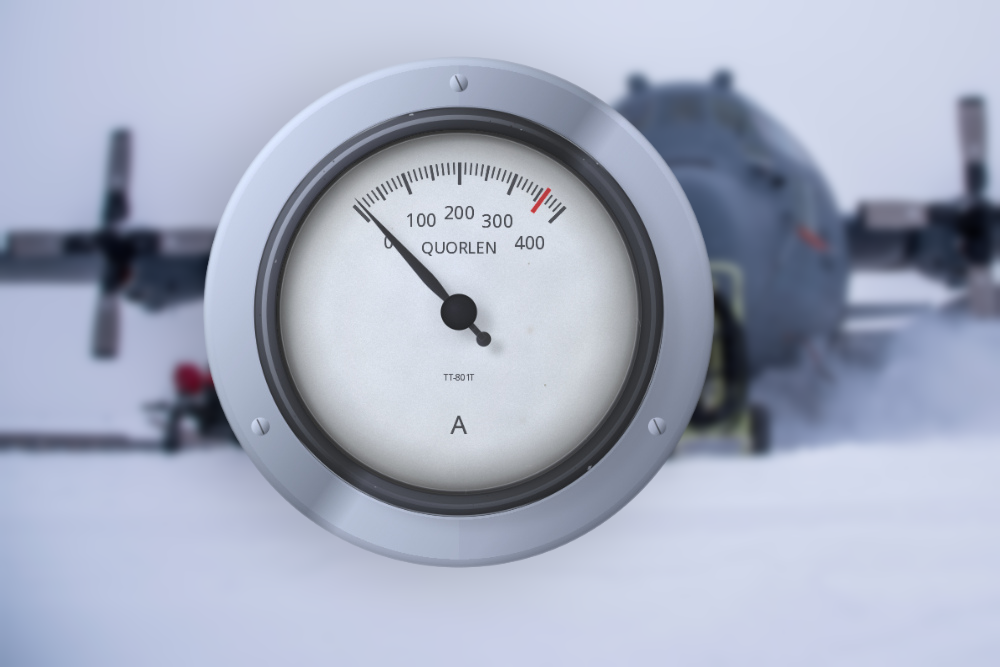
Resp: 10A
